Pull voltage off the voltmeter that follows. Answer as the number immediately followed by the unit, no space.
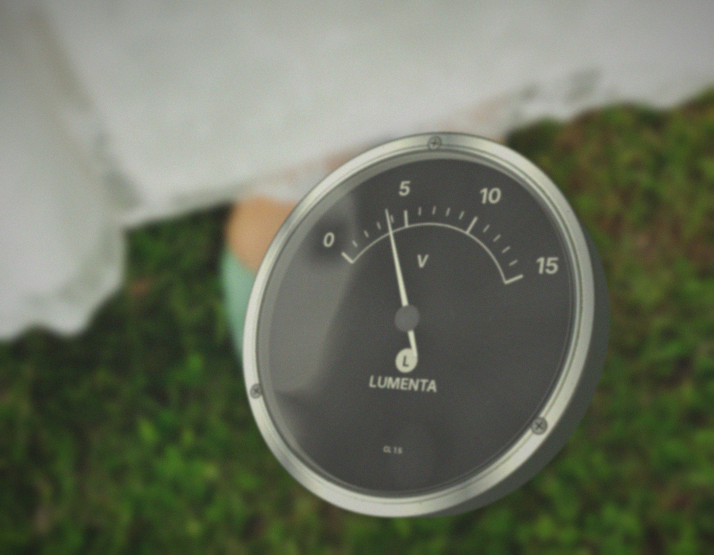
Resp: 4V
